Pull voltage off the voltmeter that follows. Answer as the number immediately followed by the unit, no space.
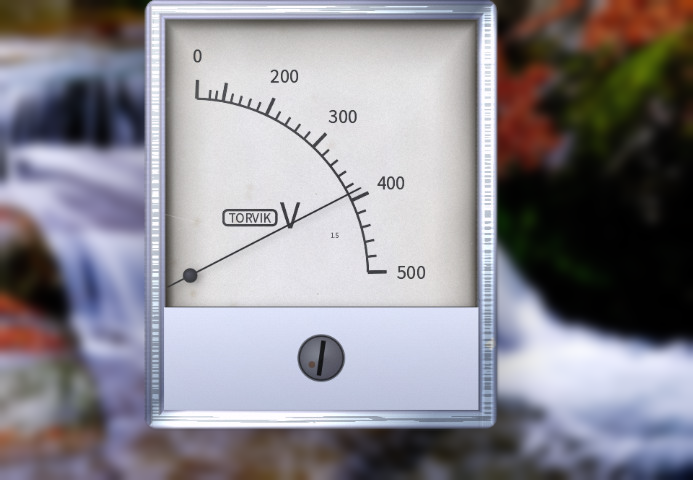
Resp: 390V
